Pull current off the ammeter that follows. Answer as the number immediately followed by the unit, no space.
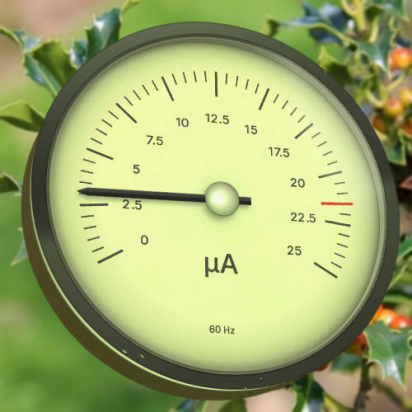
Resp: 3µA
